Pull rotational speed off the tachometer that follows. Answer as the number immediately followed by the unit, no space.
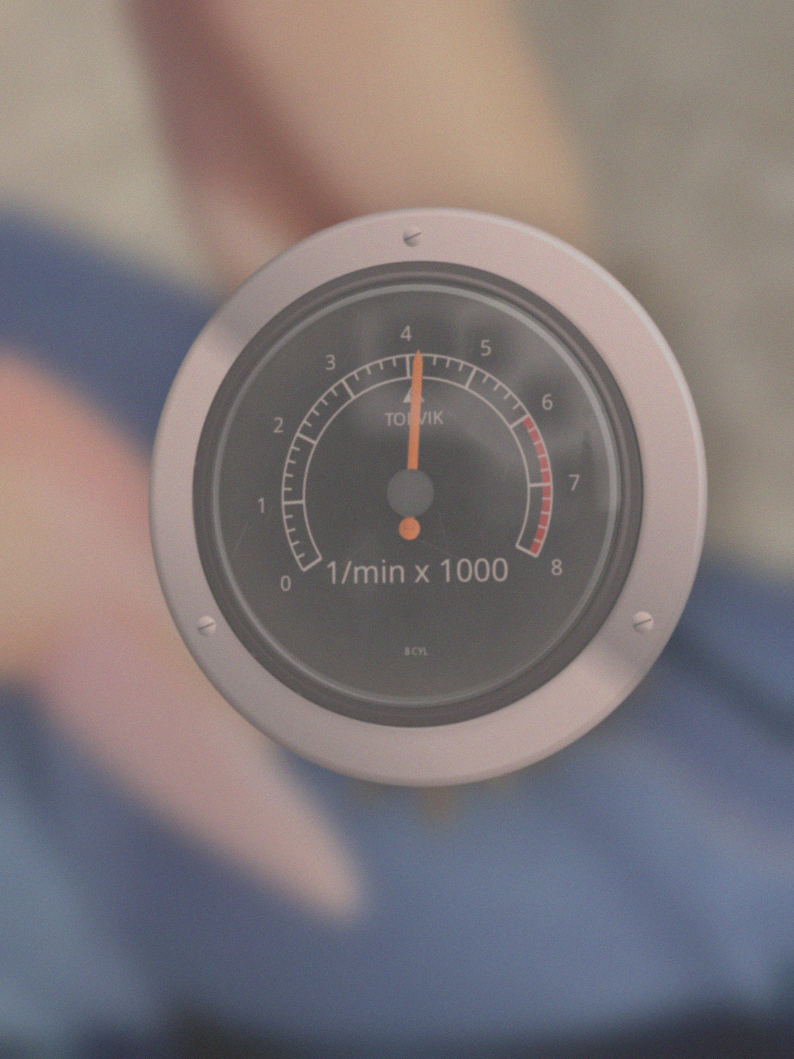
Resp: 4200rpm
